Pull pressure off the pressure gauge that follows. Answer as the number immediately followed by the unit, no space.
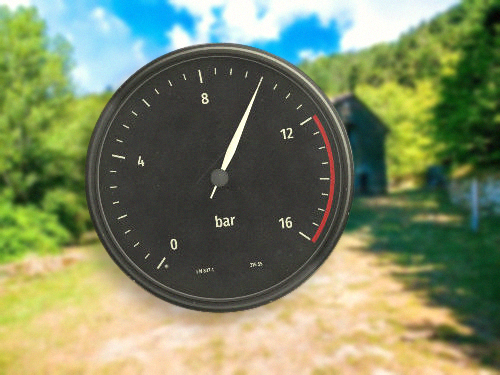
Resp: 10bar
